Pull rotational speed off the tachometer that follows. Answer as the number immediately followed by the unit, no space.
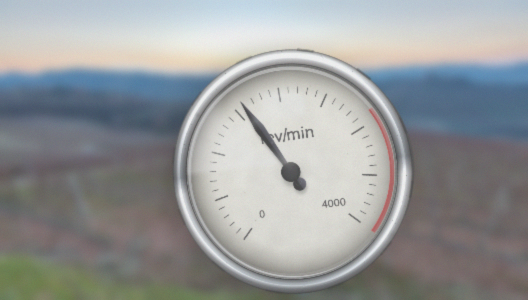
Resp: 1600rpm
